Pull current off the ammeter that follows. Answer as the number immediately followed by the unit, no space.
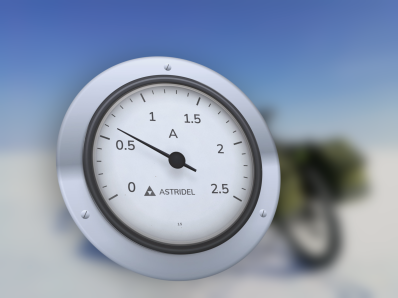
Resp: 0.6A
